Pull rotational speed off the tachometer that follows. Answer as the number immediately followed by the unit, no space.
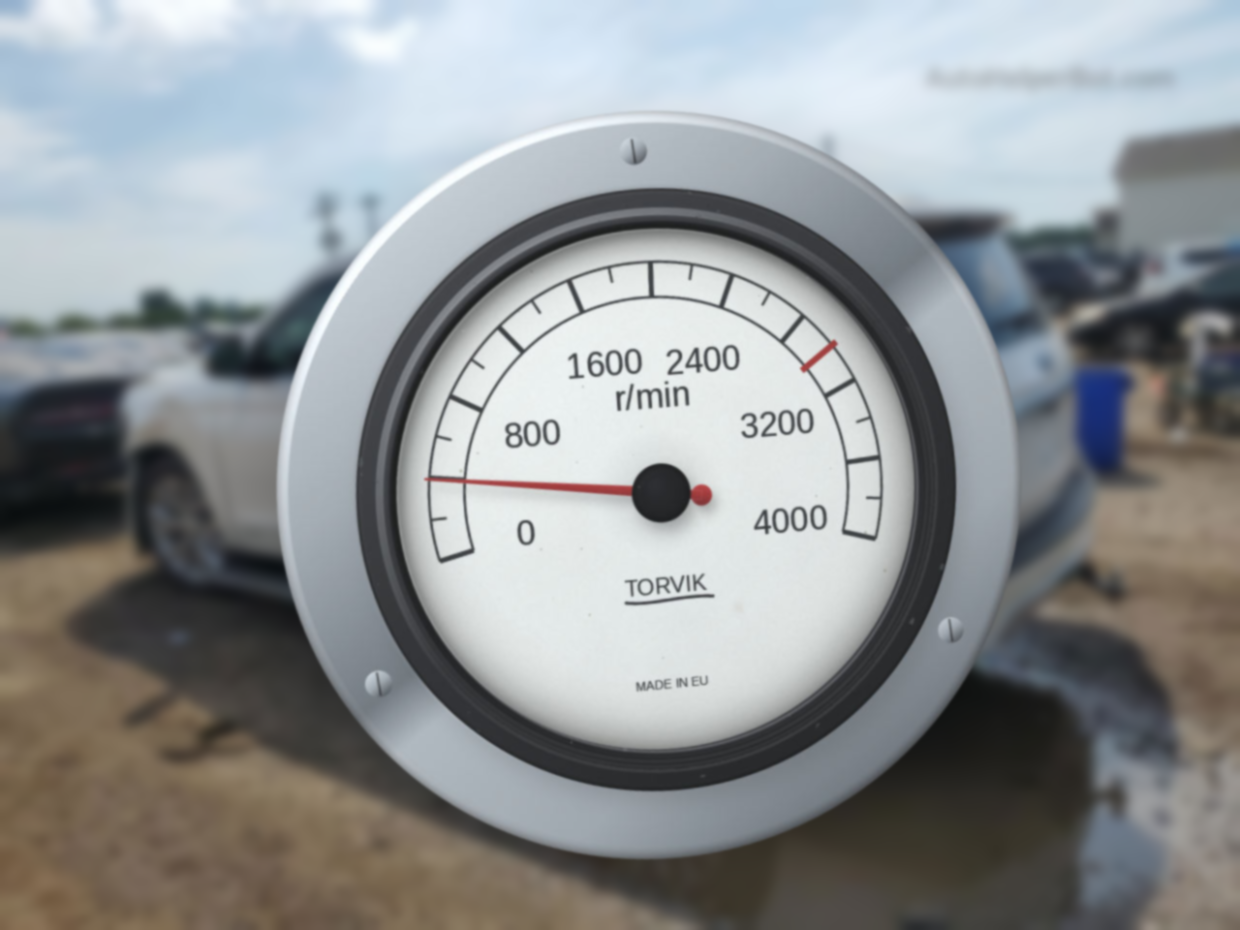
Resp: 400rpm
